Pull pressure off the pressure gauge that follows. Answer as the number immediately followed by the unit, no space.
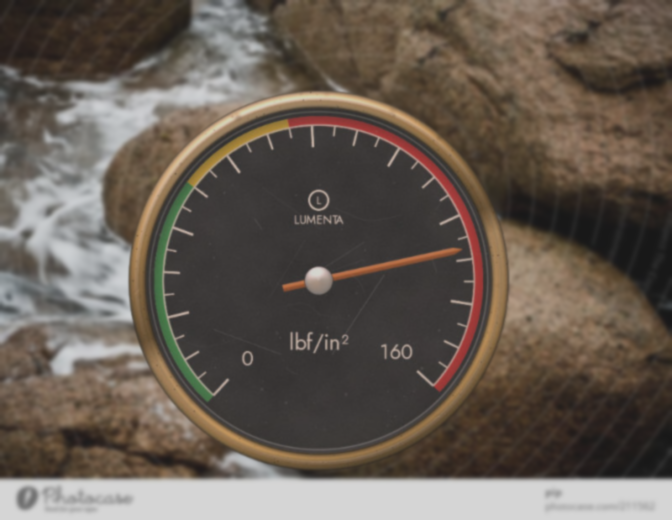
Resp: 127.5psi
